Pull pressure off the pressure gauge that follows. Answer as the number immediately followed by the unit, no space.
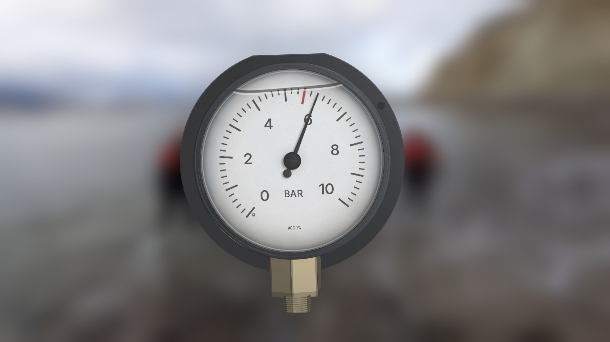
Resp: 6bar
